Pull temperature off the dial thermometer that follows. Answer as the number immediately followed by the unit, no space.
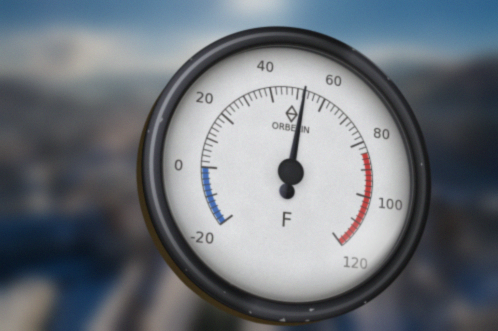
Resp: 52°F
